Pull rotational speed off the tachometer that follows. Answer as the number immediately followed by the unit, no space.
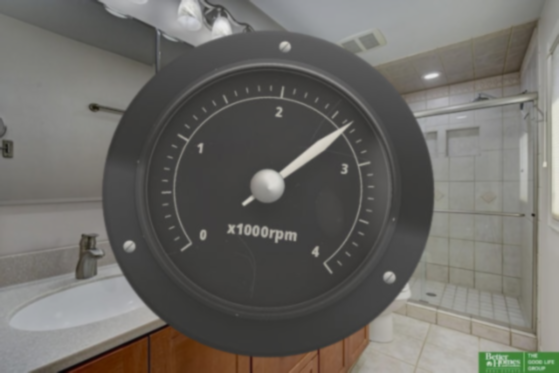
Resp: 2650rpm
